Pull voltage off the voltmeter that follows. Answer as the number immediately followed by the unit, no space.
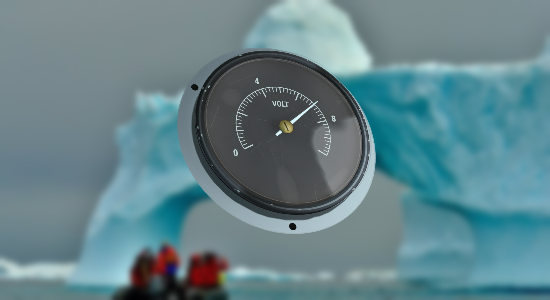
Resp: 7V
